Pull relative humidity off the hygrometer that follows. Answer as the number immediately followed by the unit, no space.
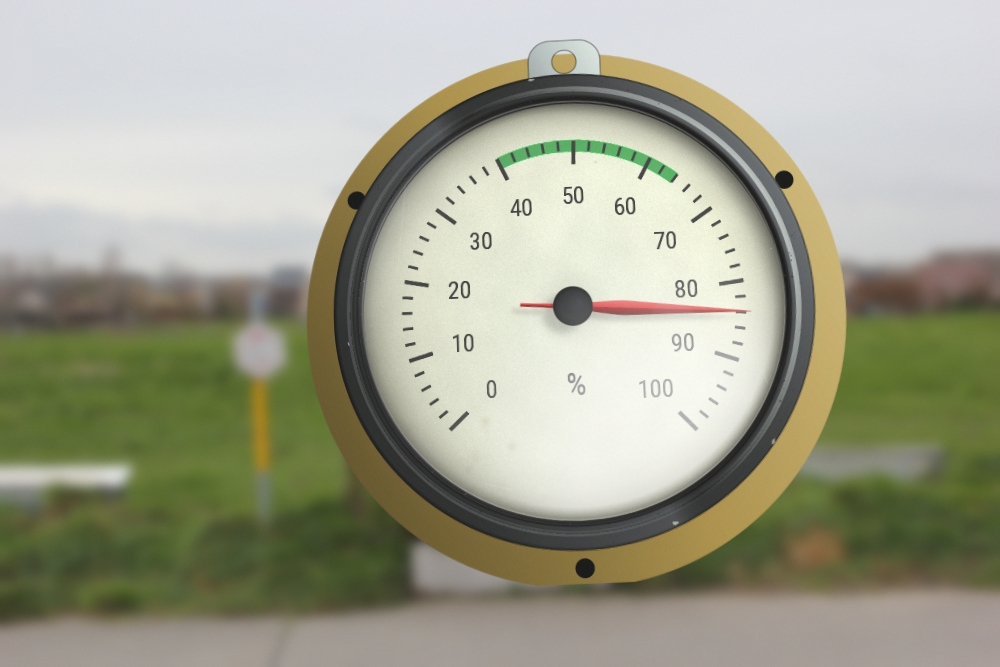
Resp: 84%
